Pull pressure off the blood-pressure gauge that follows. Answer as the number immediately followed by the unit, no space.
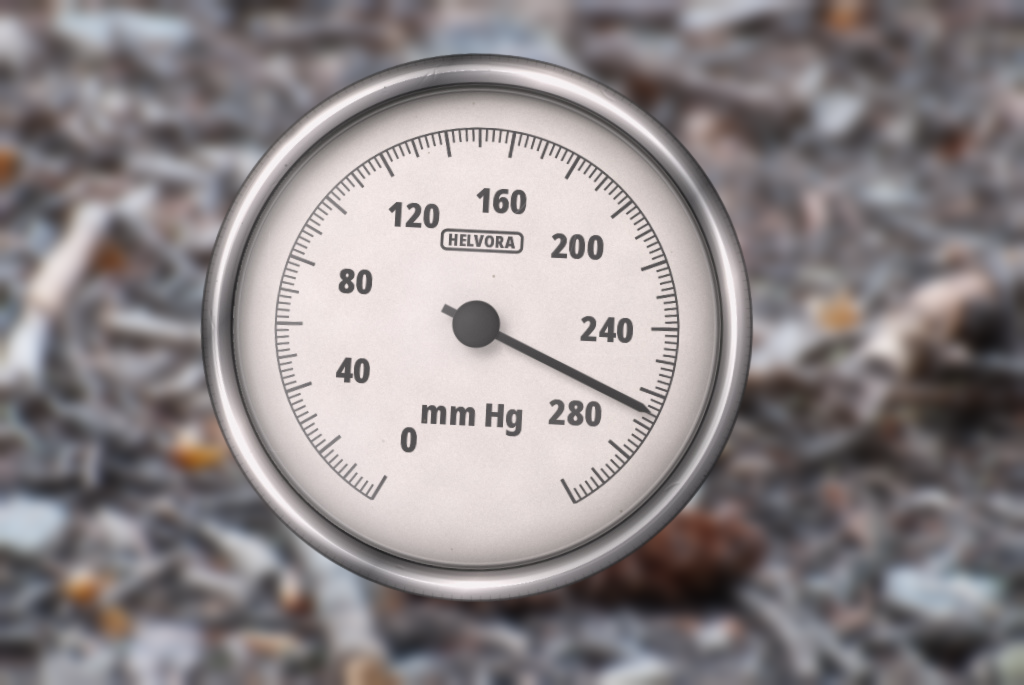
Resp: 266mmHg
